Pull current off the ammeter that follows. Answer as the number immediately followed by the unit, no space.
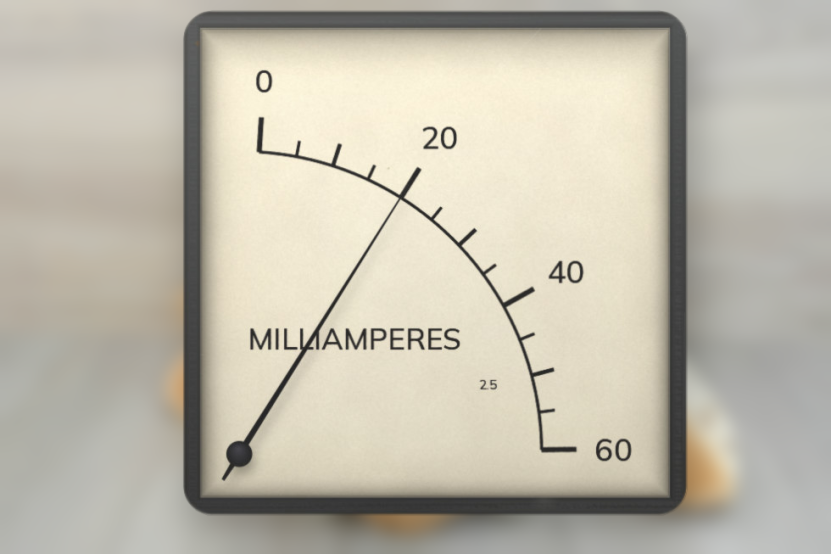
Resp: 20mA
